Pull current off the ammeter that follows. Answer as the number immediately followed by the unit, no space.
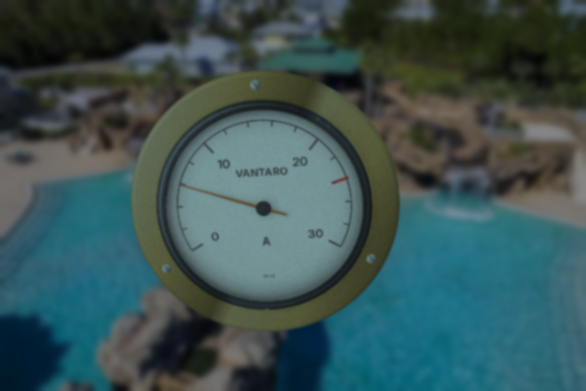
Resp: 6A
